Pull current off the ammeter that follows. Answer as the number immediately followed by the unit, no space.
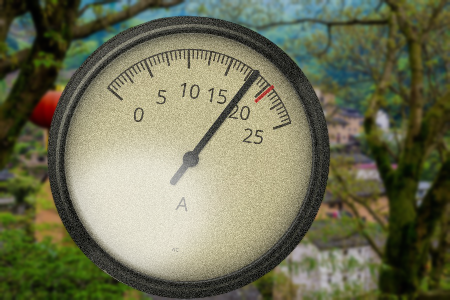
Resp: 18A
